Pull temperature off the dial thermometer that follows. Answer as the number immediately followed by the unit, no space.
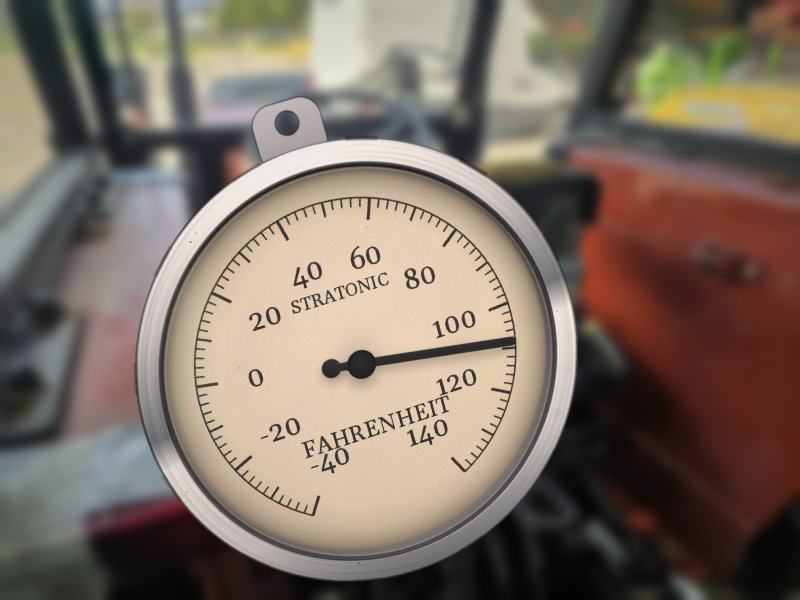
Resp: 108°F
